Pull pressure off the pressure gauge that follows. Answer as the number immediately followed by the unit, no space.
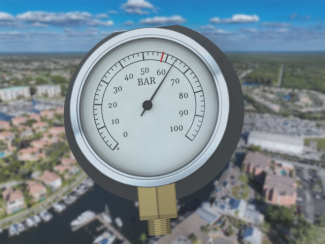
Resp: 64bar
